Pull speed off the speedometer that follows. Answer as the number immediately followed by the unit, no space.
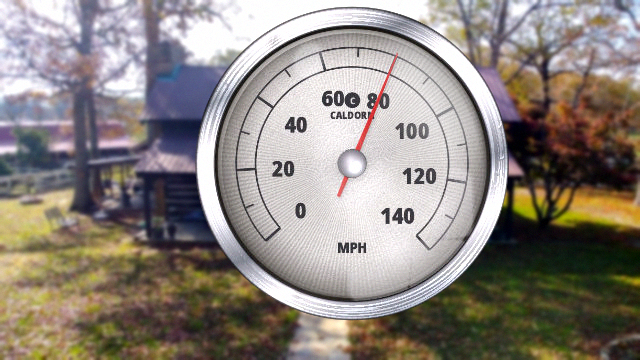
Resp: 80mph
